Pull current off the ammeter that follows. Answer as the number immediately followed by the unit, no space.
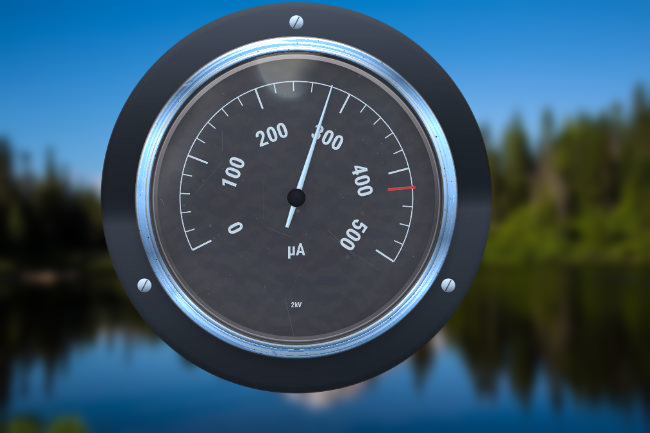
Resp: 280µA
